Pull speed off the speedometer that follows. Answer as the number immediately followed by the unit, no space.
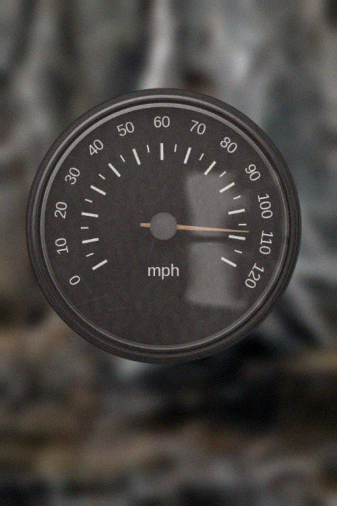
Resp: 107.5mph
